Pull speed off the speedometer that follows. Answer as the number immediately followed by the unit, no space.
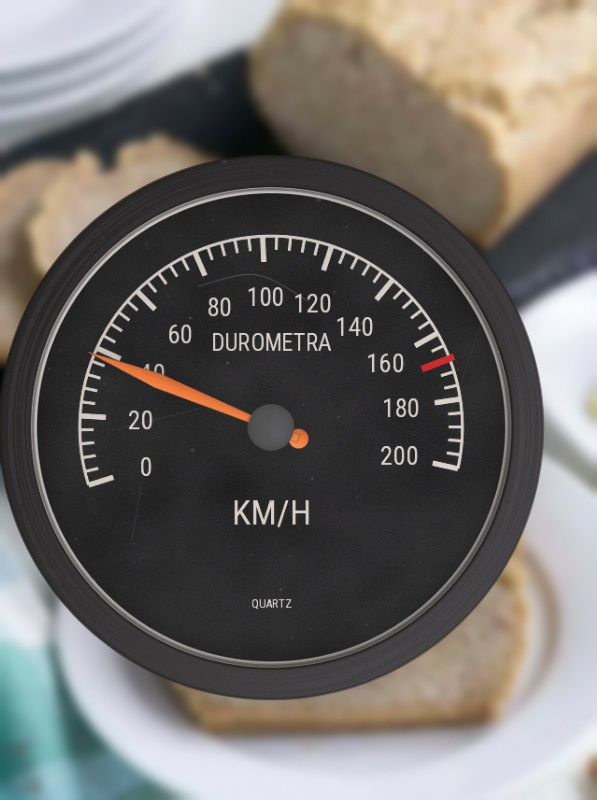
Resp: 38km/h
